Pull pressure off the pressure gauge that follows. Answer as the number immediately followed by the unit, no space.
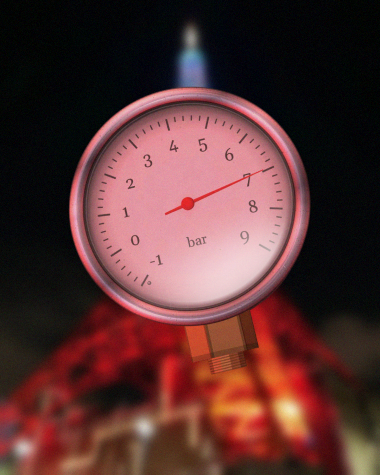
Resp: 7bar
